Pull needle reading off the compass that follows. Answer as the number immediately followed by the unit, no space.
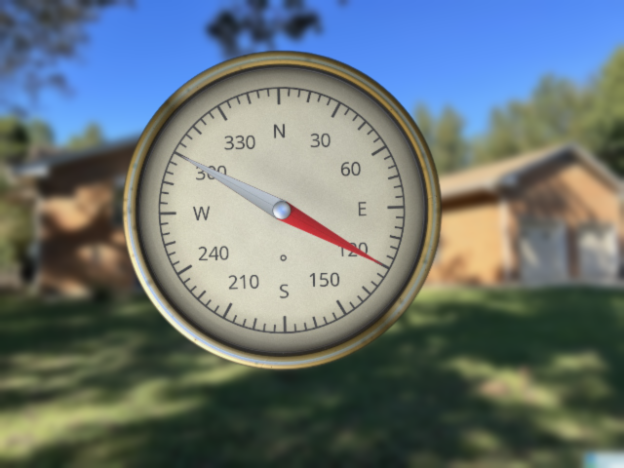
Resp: 120°
